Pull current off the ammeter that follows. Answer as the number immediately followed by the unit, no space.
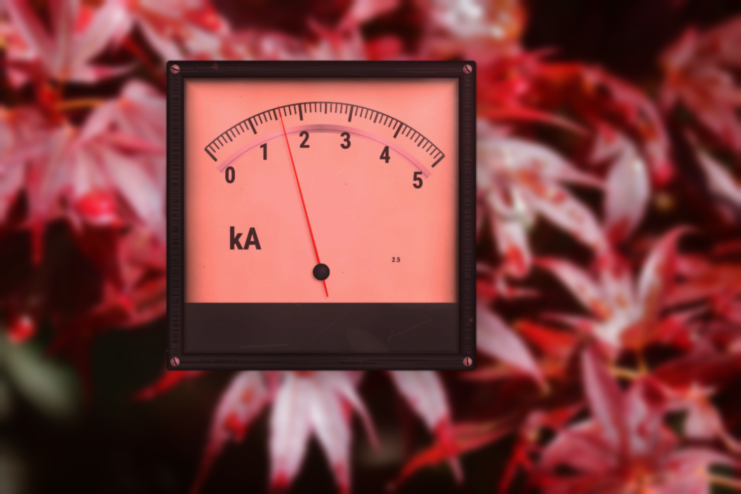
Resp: 1.6kA
